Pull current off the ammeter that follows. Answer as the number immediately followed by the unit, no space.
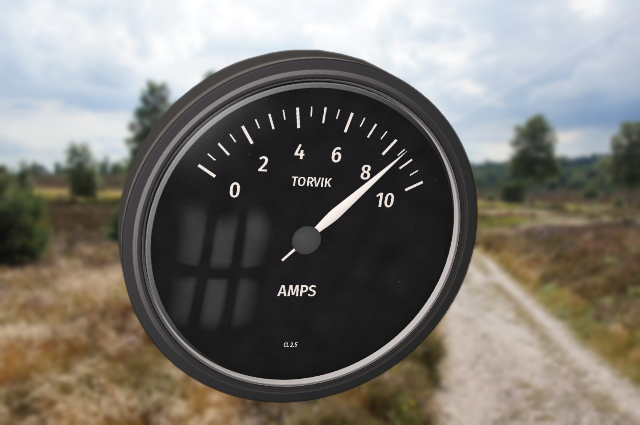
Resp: 8.5A
